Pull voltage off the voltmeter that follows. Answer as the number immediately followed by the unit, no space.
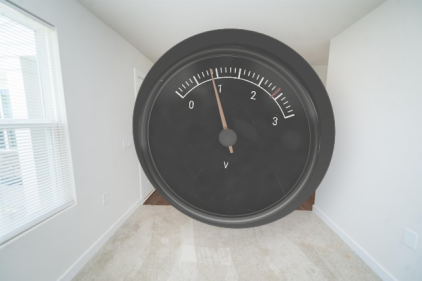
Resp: 0.9V
